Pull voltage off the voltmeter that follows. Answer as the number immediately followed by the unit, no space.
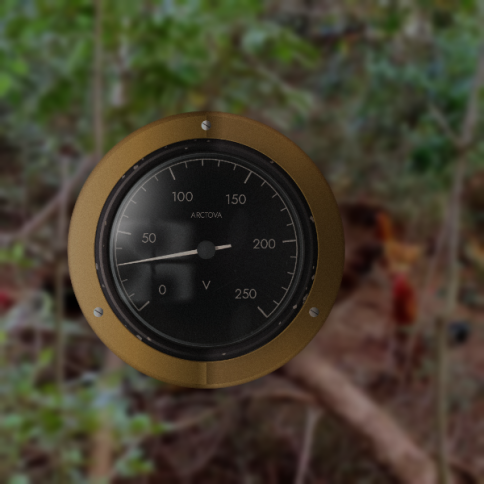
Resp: 30V
